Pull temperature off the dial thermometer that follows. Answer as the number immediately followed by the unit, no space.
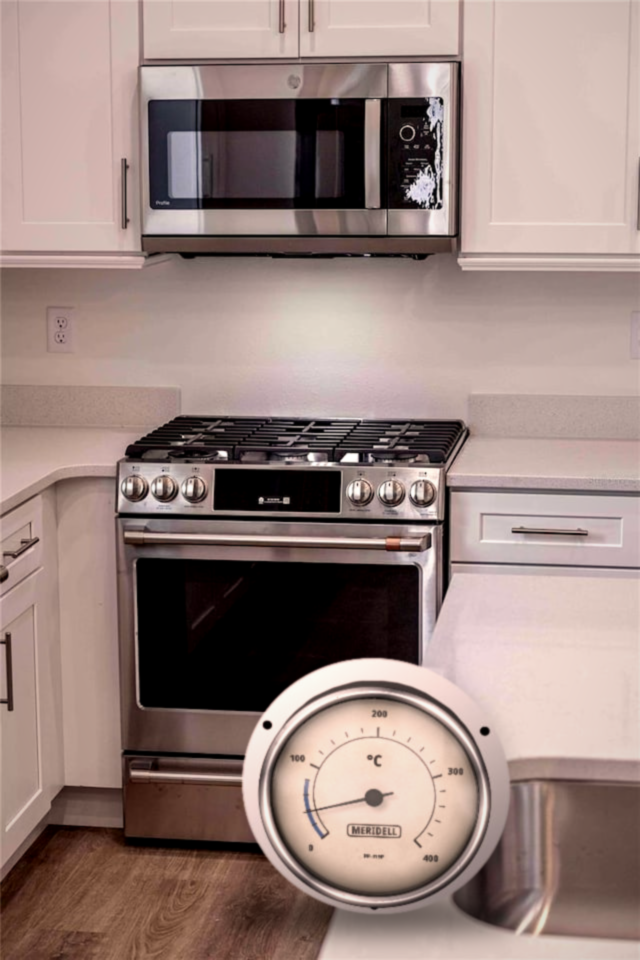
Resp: 40°C
